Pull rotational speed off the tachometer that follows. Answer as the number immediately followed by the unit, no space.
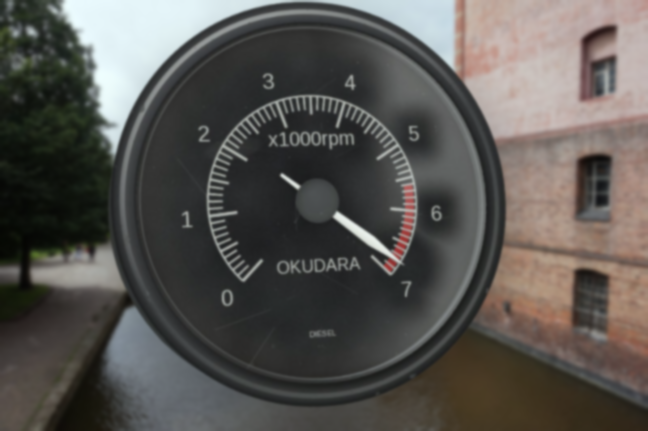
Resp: 6800rpm
